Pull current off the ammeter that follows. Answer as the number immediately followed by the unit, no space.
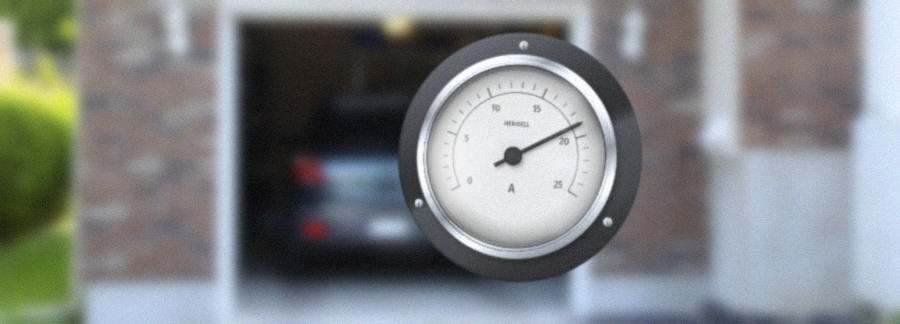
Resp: 19A
